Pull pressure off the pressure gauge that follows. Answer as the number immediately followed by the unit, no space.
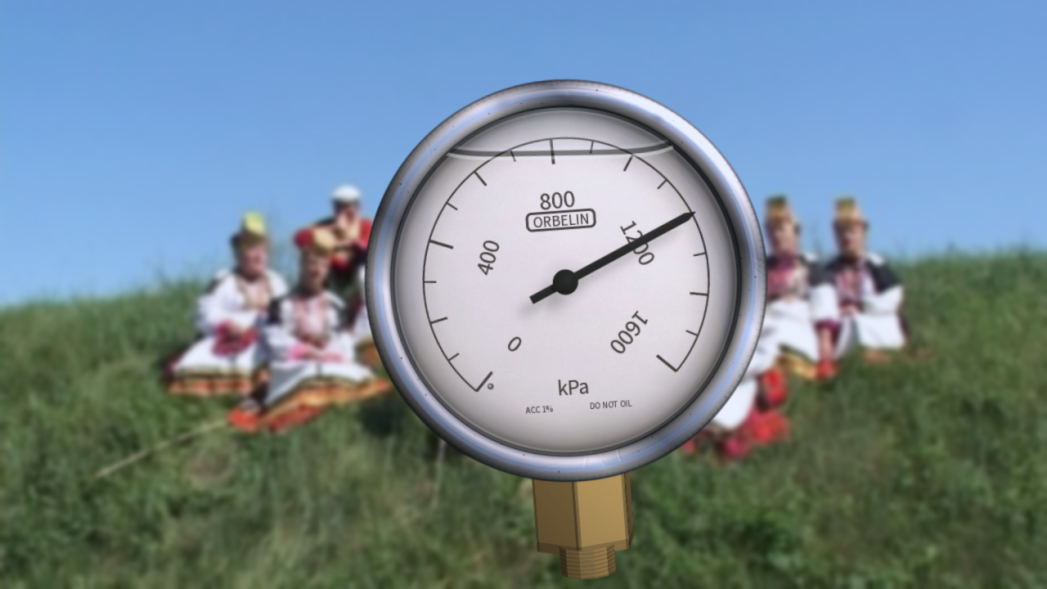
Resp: 1200kPa
